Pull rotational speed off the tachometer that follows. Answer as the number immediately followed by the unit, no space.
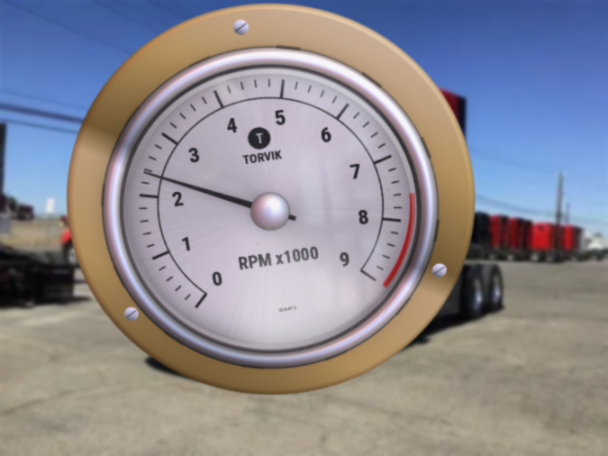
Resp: 2400rpm
